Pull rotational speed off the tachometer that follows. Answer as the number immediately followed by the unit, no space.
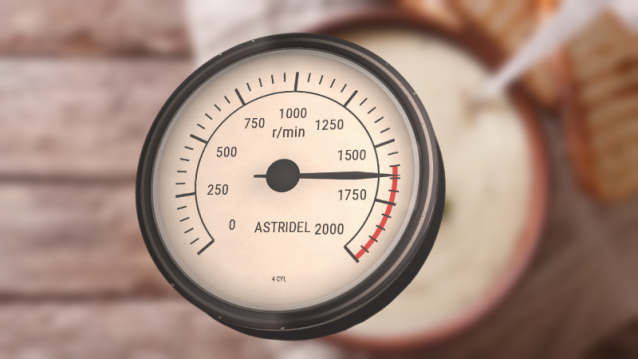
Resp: 1650rpm
